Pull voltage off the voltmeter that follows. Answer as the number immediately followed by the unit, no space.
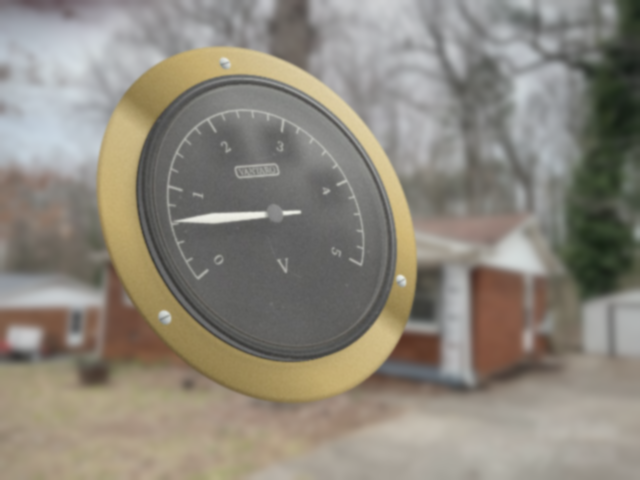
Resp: 0.6V
